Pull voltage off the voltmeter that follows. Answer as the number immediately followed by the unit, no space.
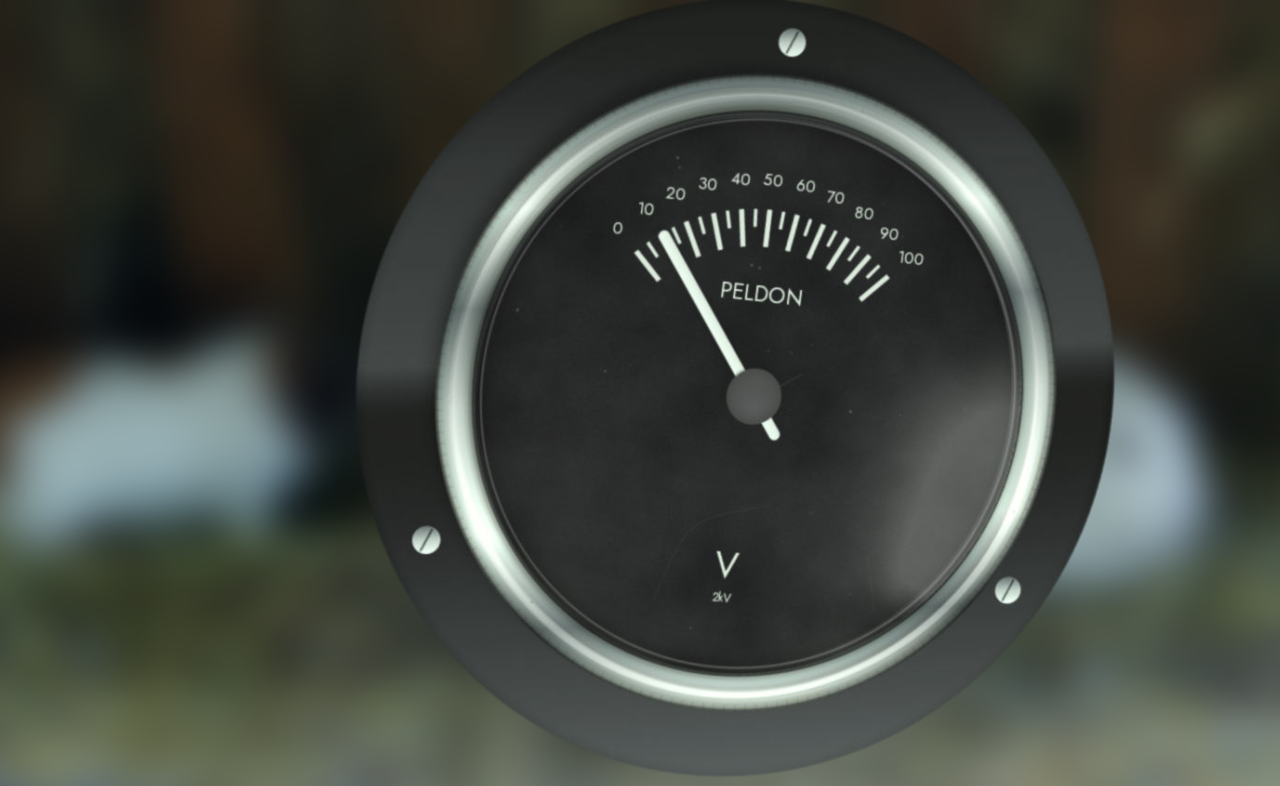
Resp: 10V
